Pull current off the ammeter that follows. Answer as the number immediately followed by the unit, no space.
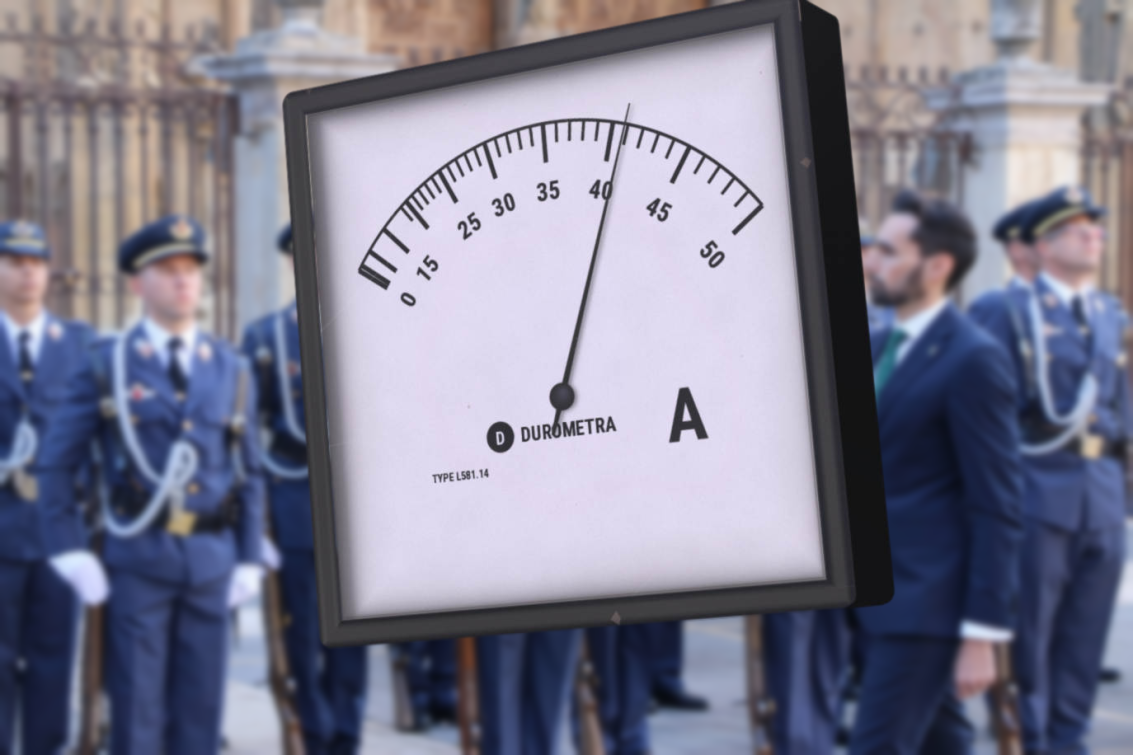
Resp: 41A
